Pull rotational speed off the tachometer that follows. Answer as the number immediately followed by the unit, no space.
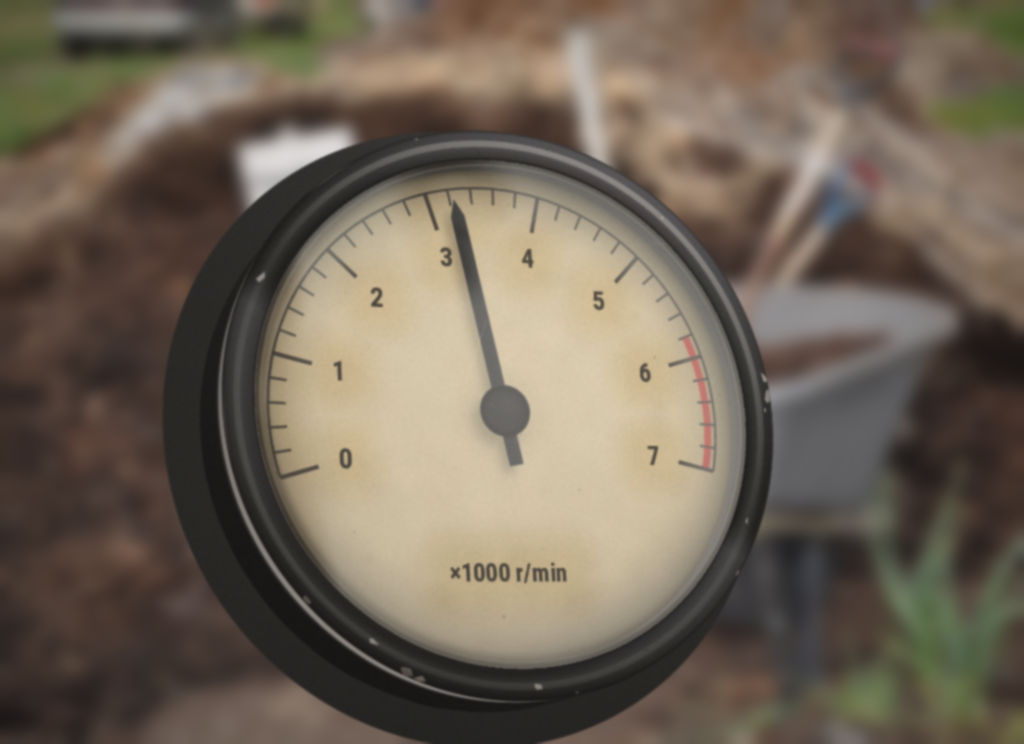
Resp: 3200rpm
